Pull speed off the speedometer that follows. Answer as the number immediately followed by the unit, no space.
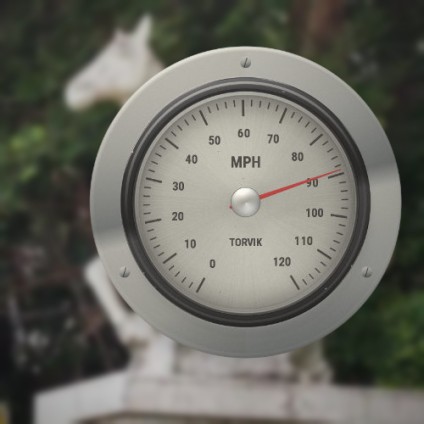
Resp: 89mph
